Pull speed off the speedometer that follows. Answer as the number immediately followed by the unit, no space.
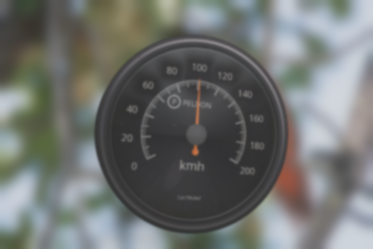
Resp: 100km/h
